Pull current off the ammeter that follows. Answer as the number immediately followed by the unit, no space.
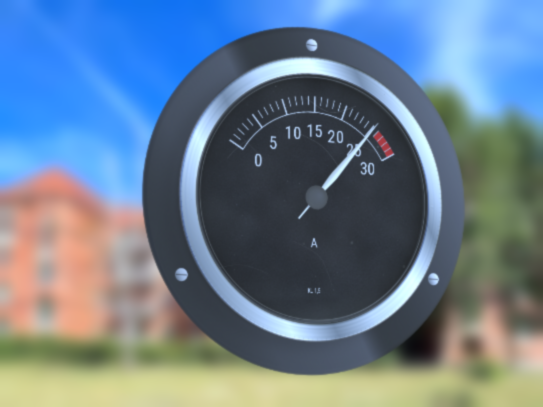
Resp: 25A
